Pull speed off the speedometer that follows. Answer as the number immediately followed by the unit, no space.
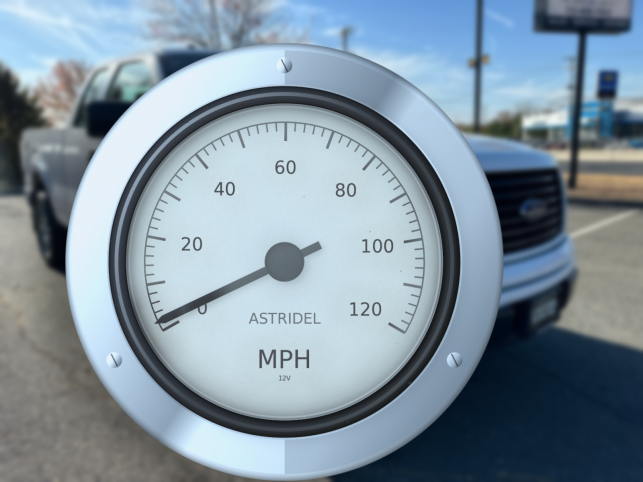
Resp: 2mph
